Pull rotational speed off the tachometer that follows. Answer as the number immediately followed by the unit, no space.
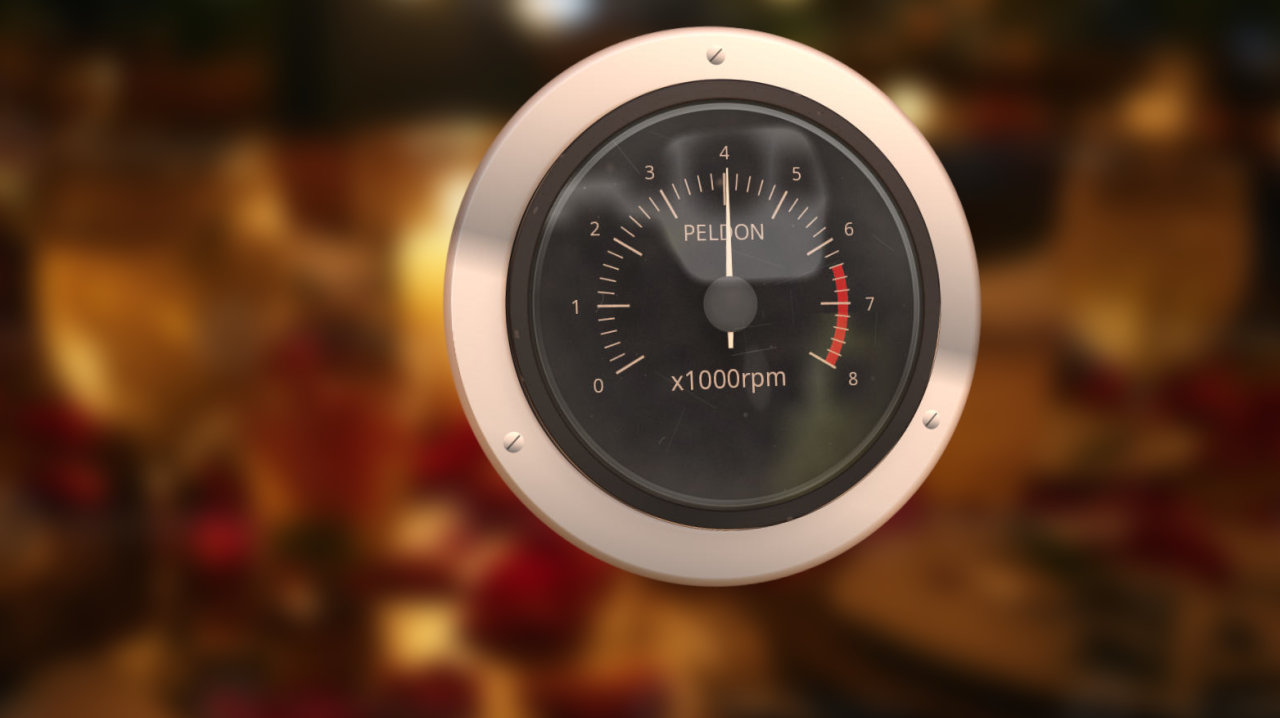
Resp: 4000rpm
